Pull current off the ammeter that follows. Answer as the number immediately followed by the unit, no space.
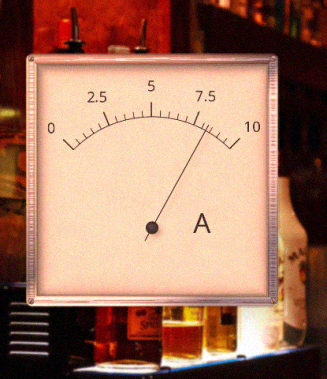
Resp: 8.25A
